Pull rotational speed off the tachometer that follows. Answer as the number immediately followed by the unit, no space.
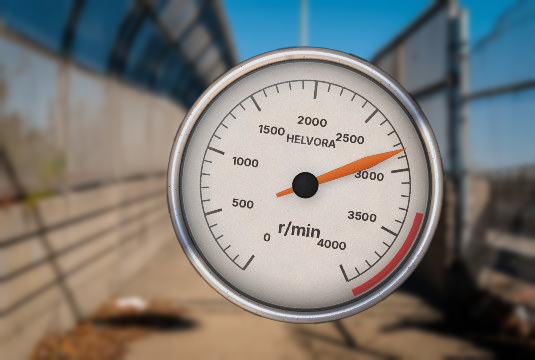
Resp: 2850rpm
